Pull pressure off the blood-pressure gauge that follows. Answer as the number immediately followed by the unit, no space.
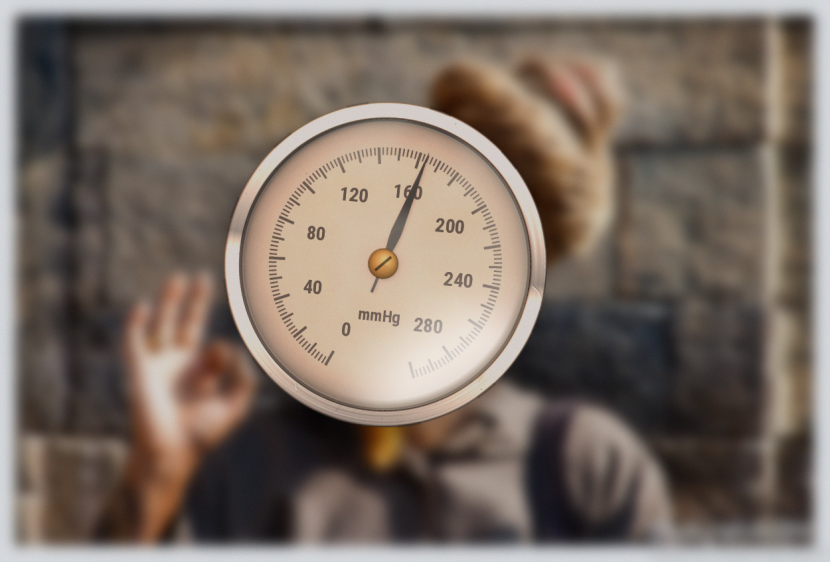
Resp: 164mmHg
